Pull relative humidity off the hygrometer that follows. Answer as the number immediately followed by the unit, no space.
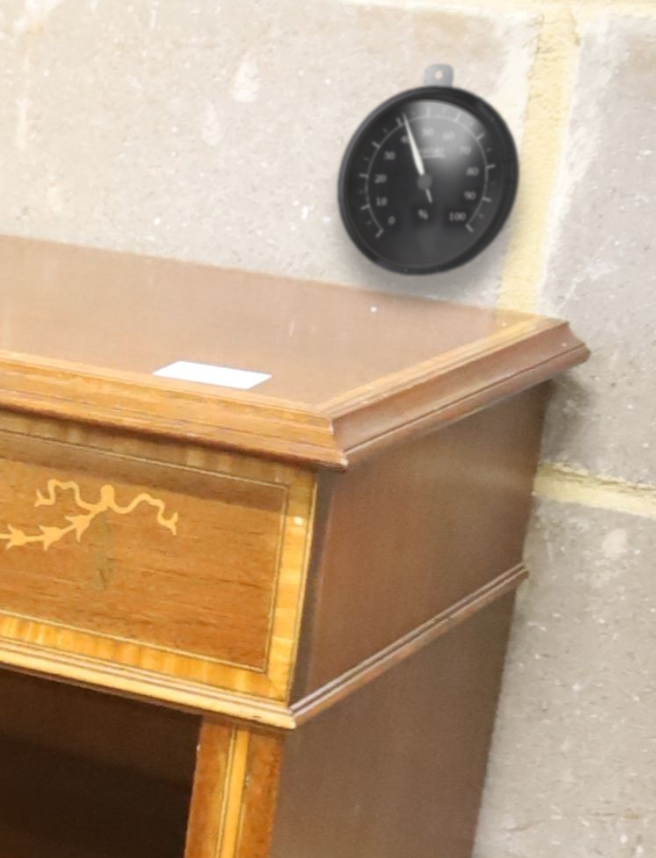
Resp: 42.5%
